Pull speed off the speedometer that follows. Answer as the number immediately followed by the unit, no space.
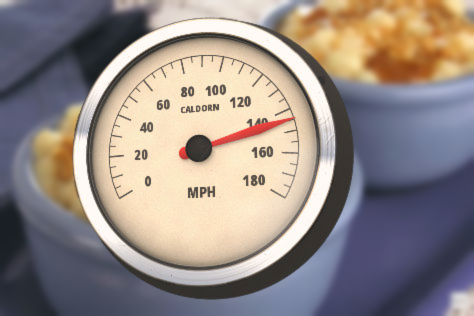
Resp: 145mph
